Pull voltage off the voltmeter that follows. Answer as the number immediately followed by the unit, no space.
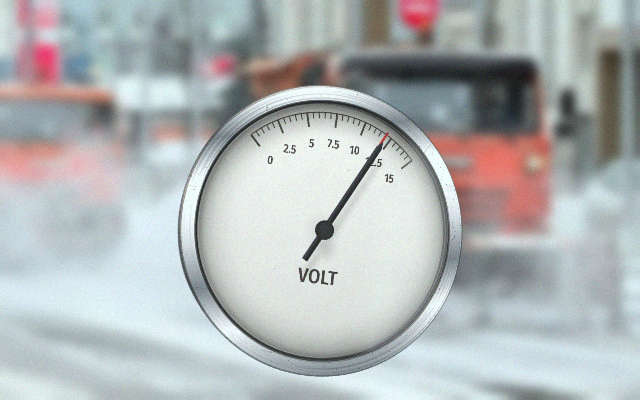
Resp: 12V
